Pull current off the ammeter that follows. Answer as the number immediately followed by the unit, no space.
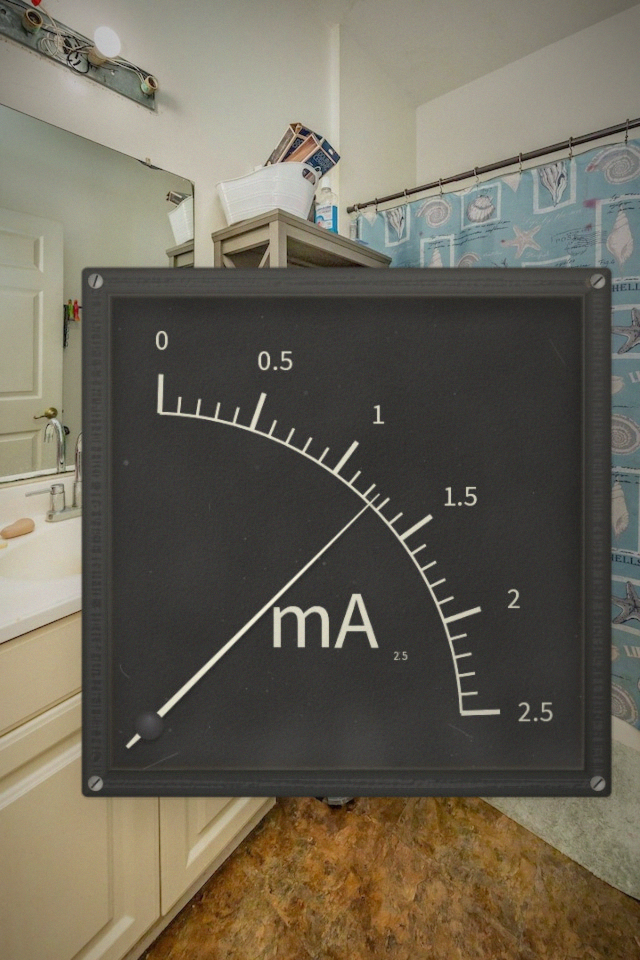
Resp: 1.25mA
